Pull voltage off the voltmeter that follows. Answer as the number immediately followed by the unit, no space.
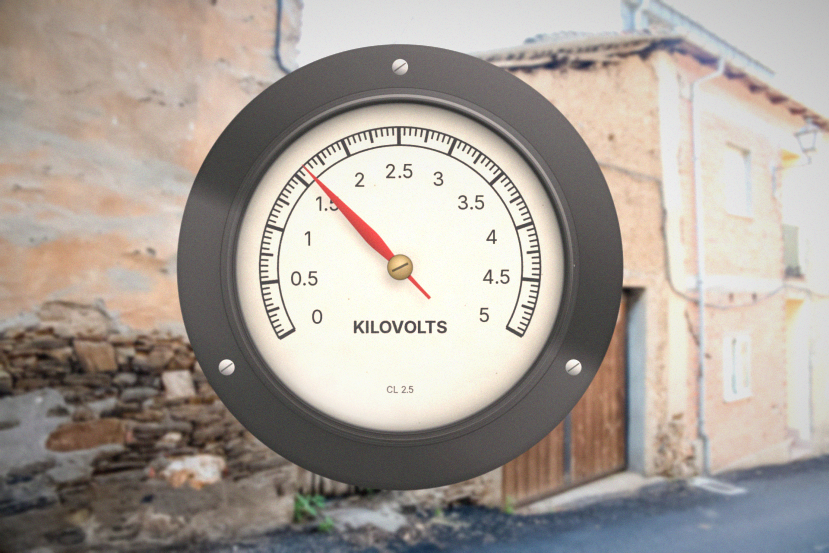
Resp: 1.6kV
